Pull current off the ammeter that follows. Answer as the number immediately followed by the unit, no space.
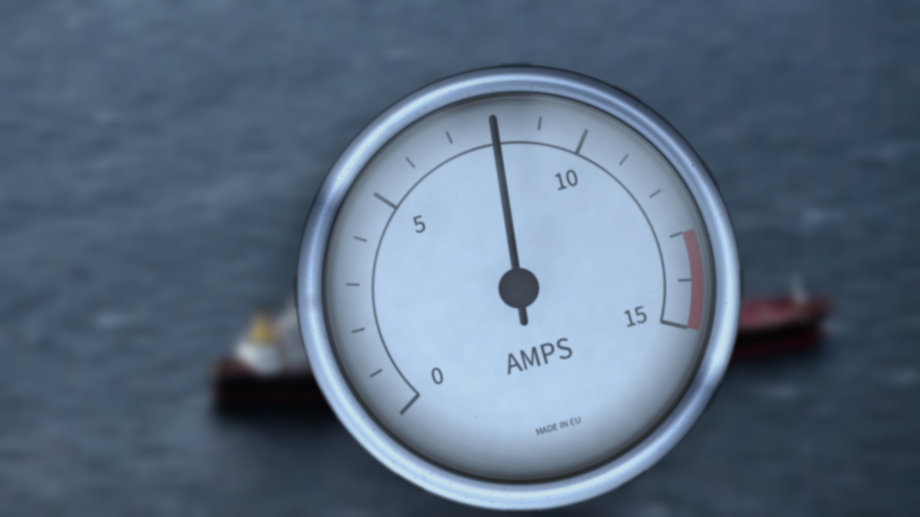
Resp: 8A
